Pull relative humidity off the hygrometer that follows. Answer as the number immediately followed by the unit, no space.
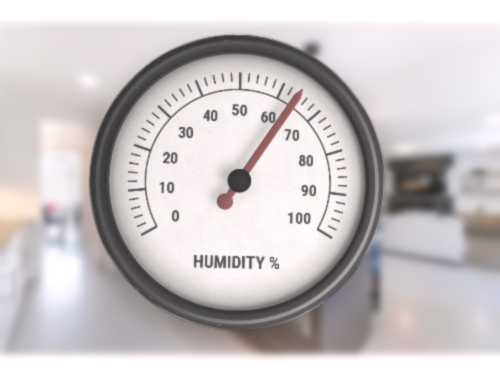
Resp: 64%
